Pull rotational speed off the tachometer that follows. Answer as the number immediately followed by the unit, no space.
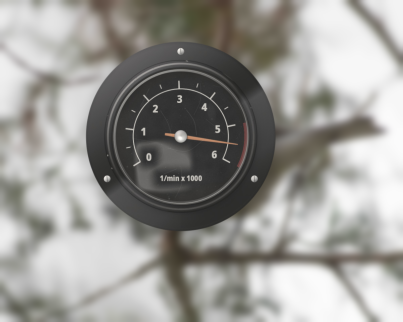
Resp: 5500rpm
